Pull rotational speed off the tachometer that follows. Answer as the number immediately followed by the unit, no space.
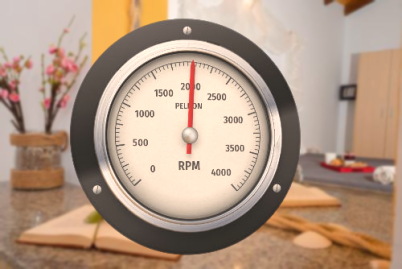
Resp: 2000rpm
